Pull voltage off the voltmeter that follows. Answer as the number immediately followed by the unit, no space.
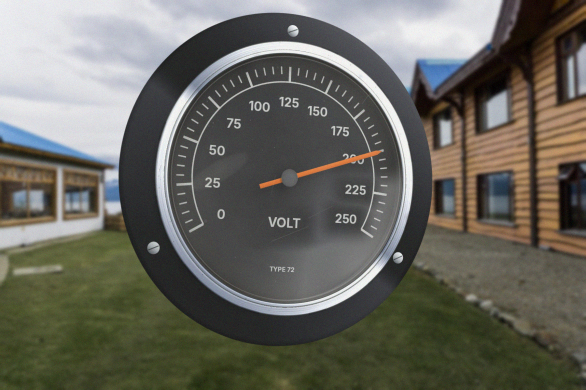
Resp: 200V
